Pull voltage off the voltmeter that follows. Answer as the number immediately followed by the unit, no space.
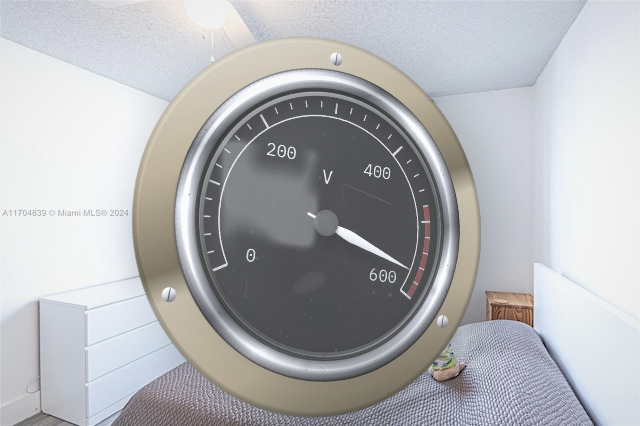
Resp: 570V
